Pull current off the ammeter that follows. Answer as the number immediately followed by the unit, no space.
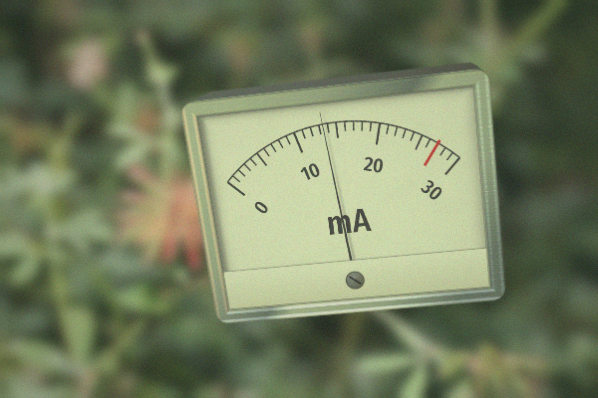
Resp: 13.5mA
